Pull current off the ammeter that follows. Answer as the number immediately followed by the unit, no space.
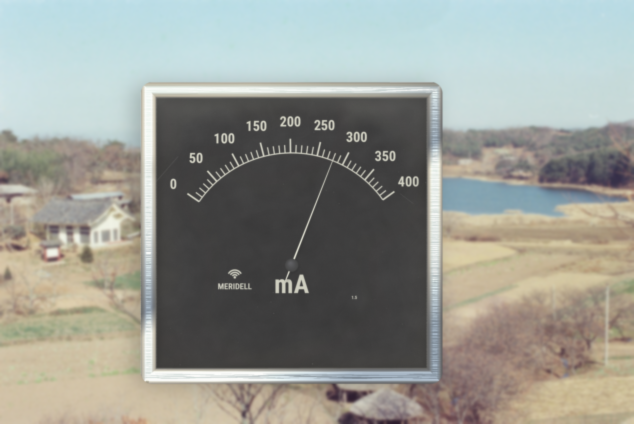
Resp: 280mA
